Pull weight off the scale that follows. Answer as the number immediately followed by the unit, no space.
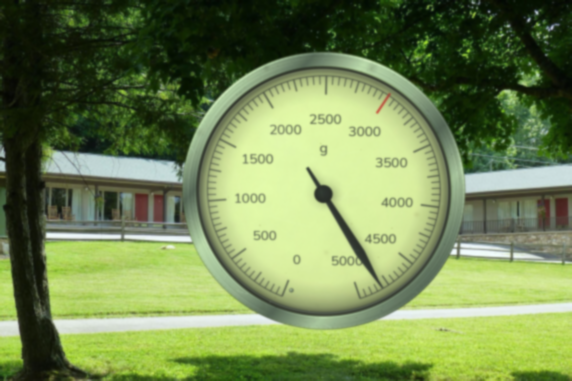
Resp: 4800g
